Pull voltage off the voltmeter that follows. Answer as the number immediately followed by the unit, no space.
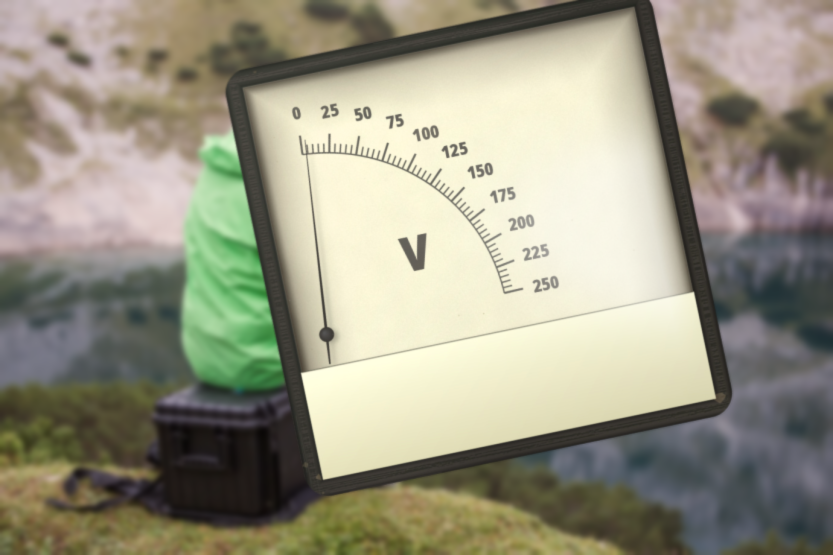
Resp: 5V
